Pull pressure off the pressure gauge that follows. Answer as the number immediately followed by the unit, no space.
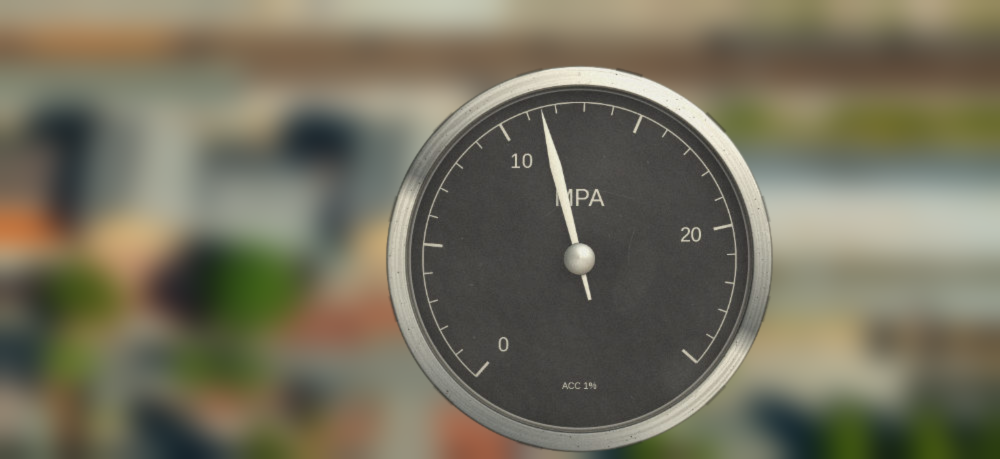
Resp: 11.5MPa
